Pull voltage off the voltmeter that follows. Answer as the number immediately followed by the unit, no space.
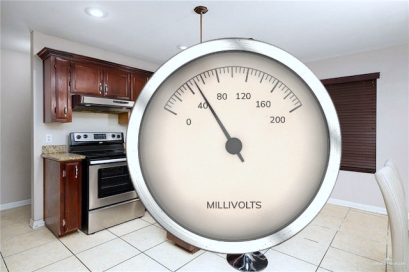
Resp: 50mV
